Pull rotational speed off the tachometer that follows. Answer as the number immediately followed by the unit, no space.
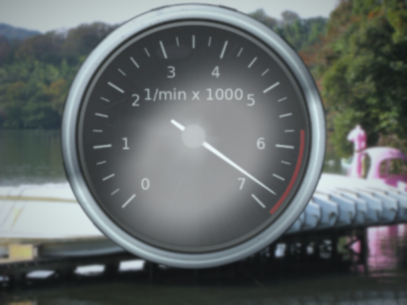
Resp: 6750rpm
